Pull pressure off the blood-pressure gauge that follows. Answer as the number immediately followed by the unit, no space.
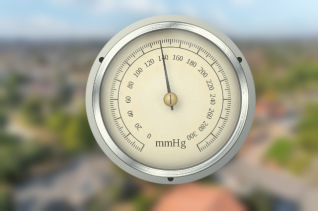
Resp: 140mmHg
